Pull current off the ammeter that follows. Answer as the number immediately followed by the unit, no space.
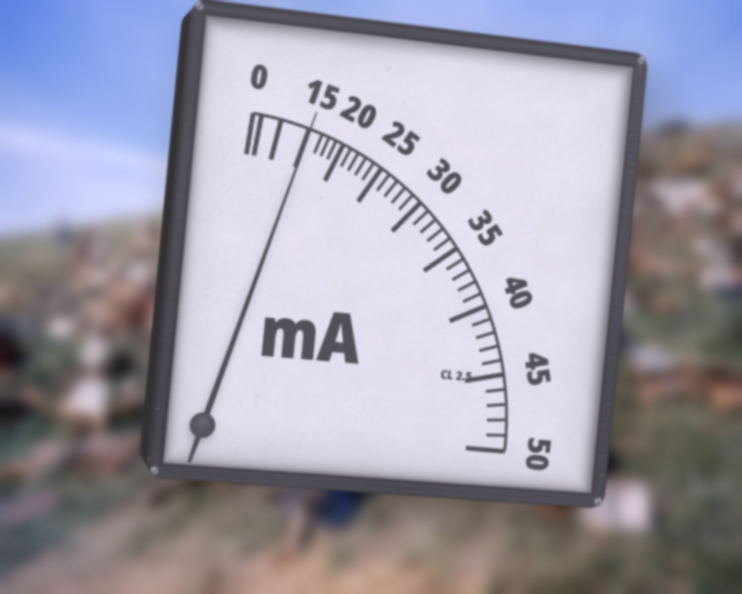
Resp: 15mA
